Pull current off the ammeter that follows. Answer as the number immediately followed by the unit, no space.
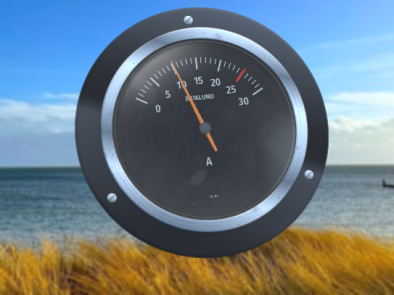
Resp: 10A
